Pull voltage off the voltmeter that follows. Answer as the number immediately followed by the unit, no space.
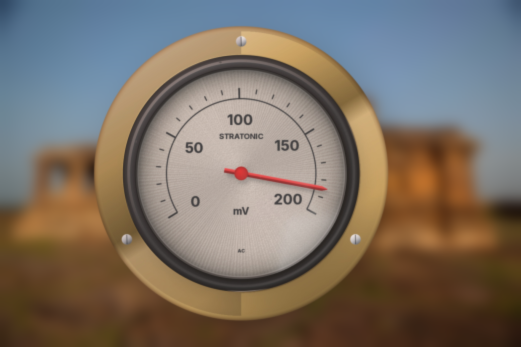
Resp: 185mV
